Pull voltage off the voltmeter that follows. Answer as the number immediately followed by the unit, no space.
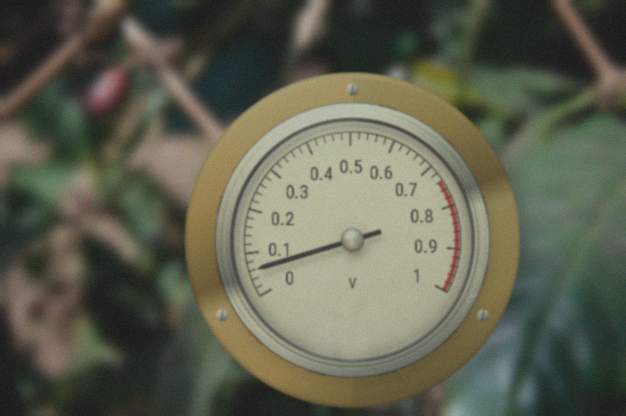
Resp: 0.06V
